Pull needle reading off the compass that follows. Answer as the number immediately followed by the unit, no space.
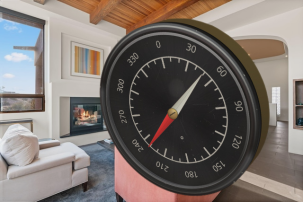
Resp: 230°
